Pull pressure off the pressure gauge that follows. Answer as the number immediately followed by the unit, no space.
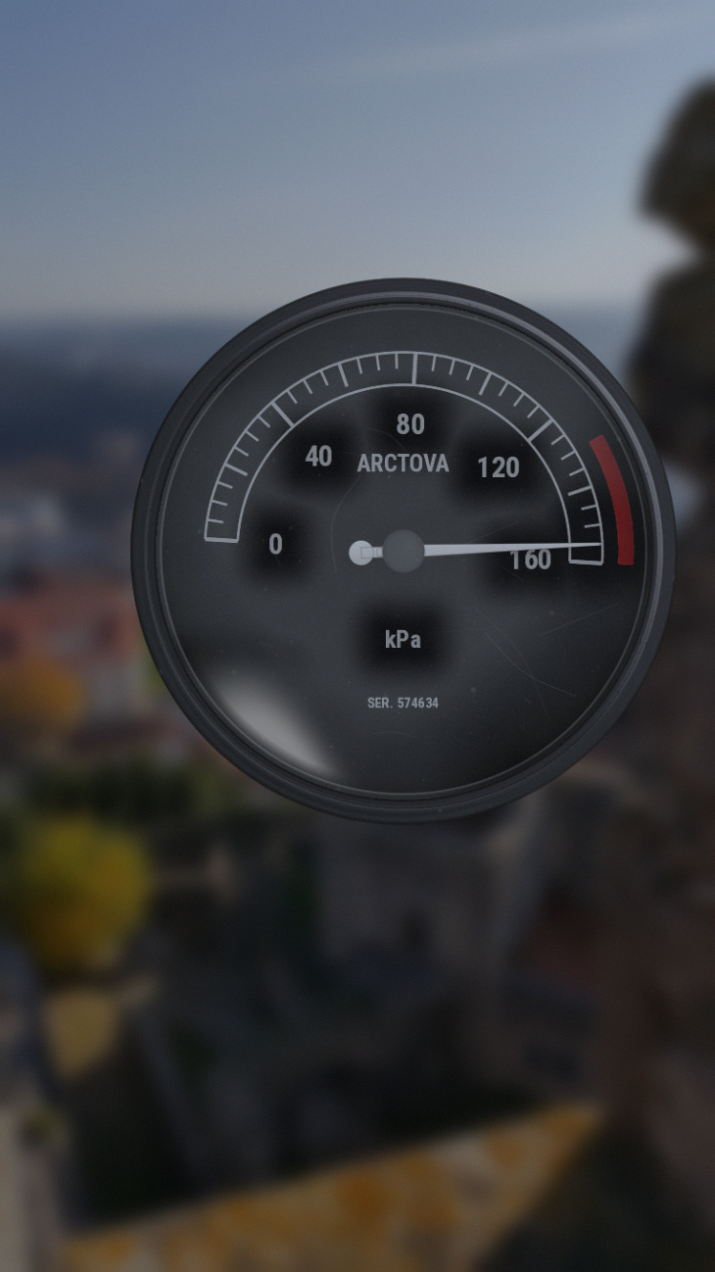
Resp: 155kPa
